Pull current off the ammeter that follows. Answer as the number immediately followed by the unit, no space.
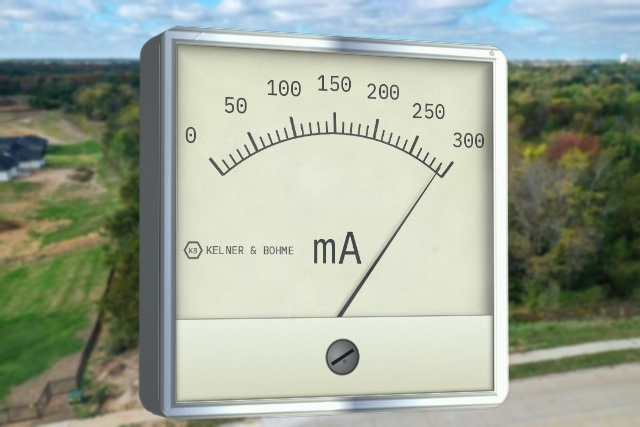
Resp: 290mA
